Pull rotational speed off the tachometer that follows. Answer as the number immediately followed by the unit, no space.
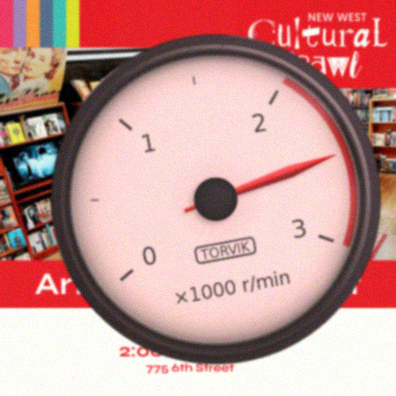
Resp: 2500rpm
